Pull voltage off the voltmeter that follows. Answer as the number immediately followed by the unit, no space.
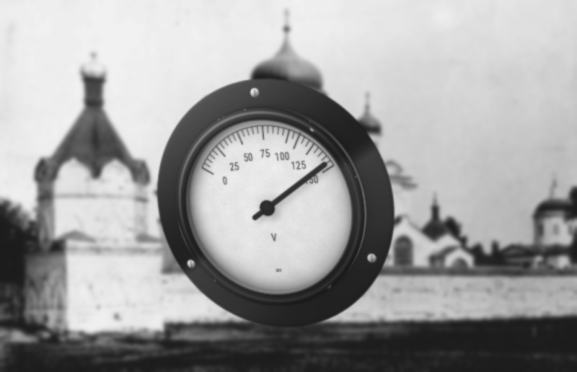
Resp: 145V
